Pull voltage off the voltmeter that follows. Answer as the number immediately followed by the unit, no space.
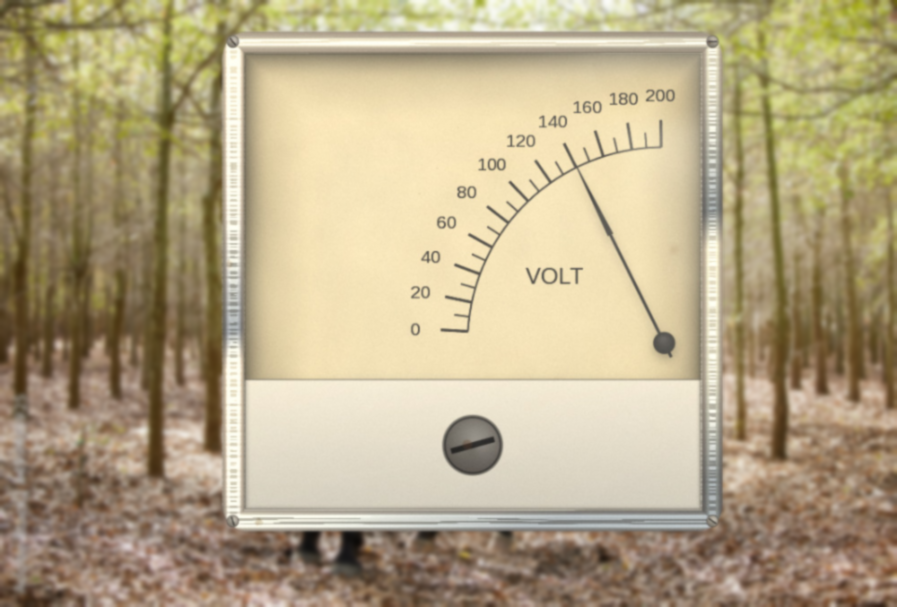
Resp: 140V
